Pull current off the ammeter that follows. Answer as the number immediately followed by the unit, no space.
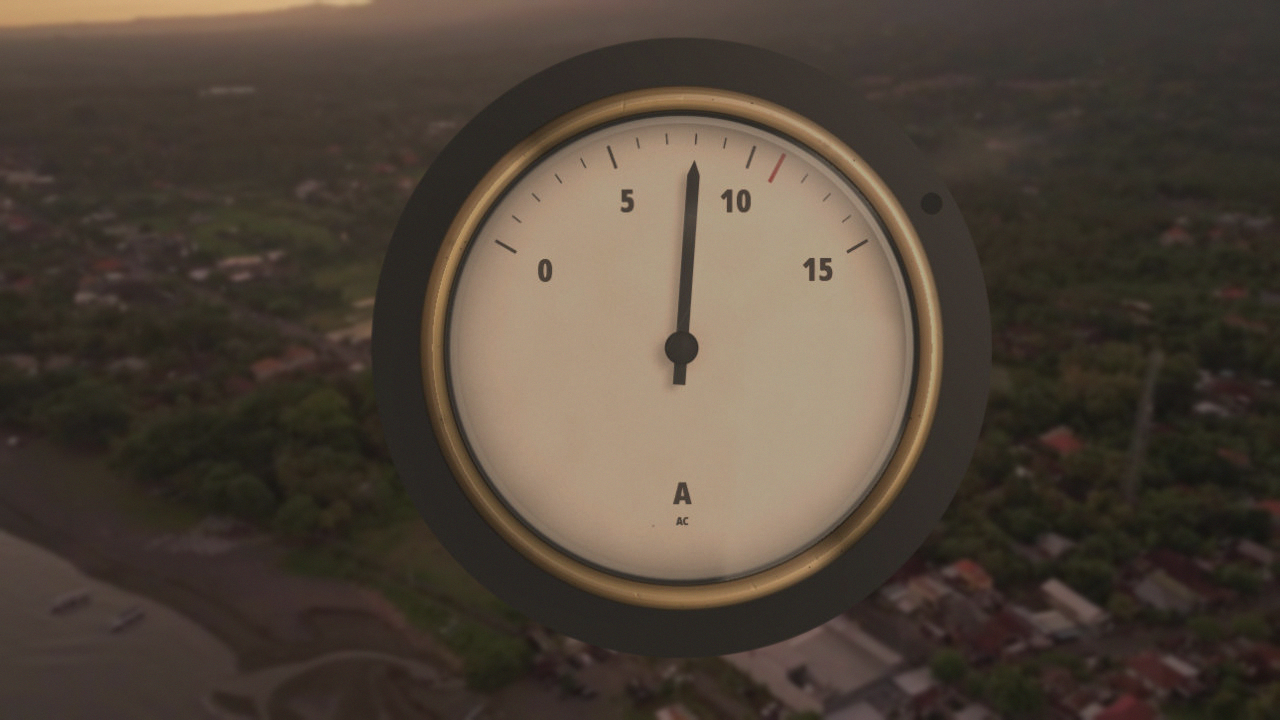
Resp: 8A
